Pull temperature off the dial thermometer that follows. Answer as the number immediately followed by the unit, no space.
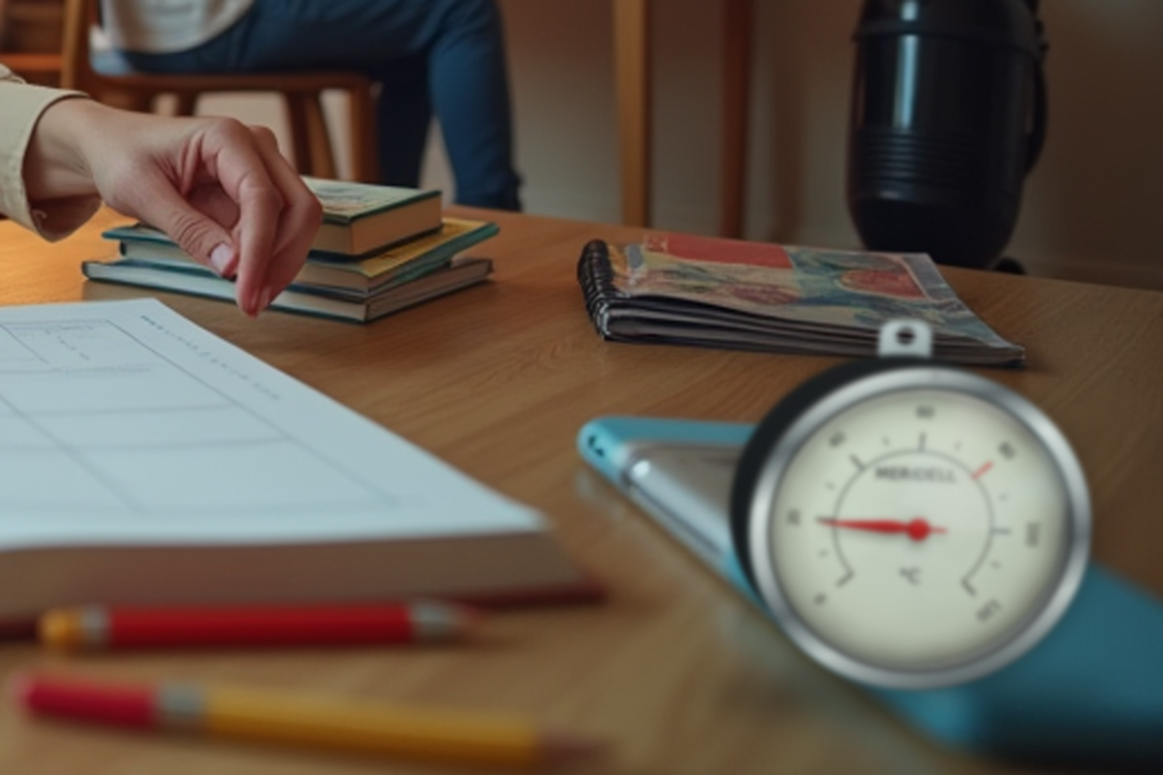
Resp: 20°C
